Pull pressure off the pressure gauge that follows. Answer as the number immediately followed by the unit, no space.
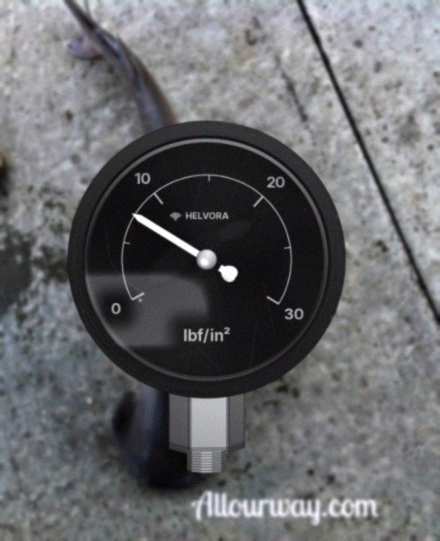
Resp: 7.5psi
